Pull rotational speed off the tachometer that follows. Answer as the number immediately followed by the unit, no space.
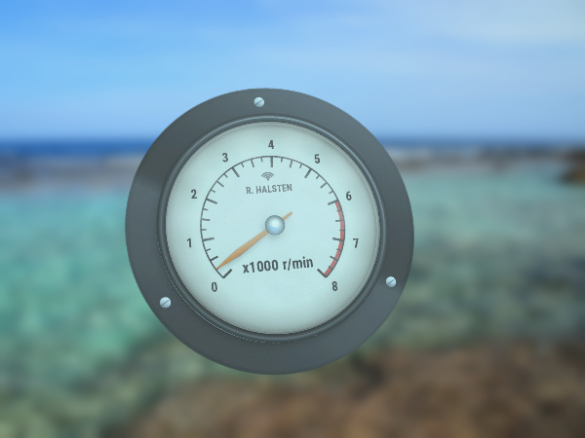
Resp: 250rpm
